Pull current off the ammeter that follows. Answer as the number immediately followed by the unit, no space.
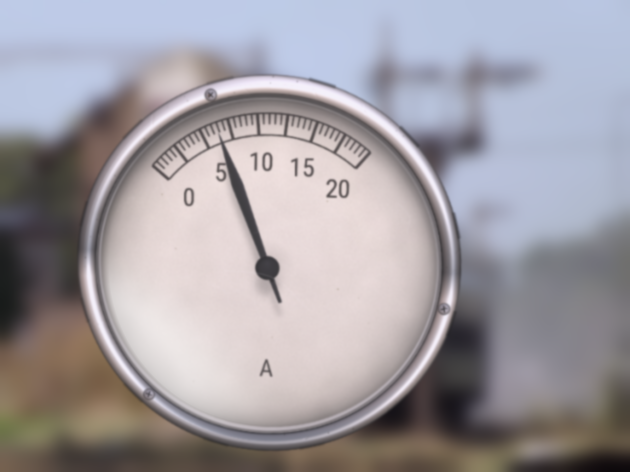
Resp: 6.5A
